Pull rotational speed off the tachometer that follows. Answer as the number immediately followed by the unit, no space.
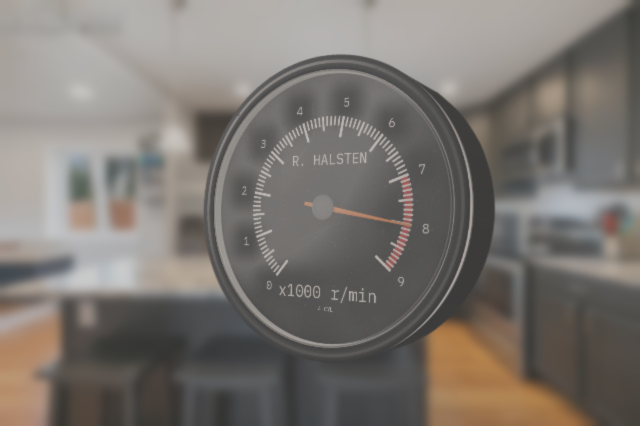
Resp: 8000rpm
